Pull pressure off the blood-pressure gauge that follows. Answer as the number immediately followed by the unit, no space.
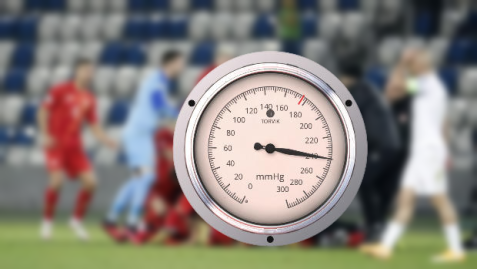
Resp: 240mmHg
